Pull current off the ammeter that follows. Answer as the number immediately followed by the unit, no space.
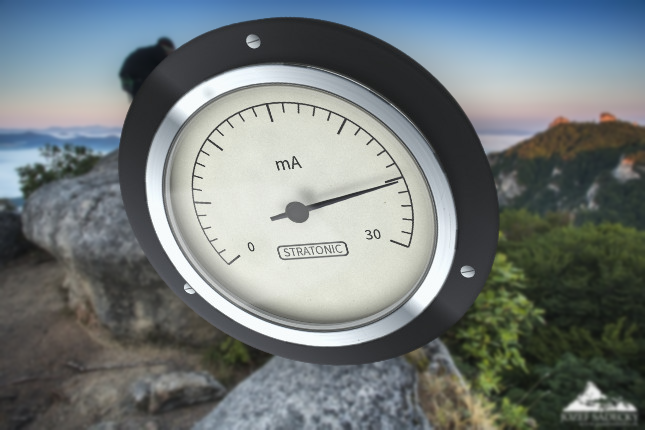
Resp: 25mA
